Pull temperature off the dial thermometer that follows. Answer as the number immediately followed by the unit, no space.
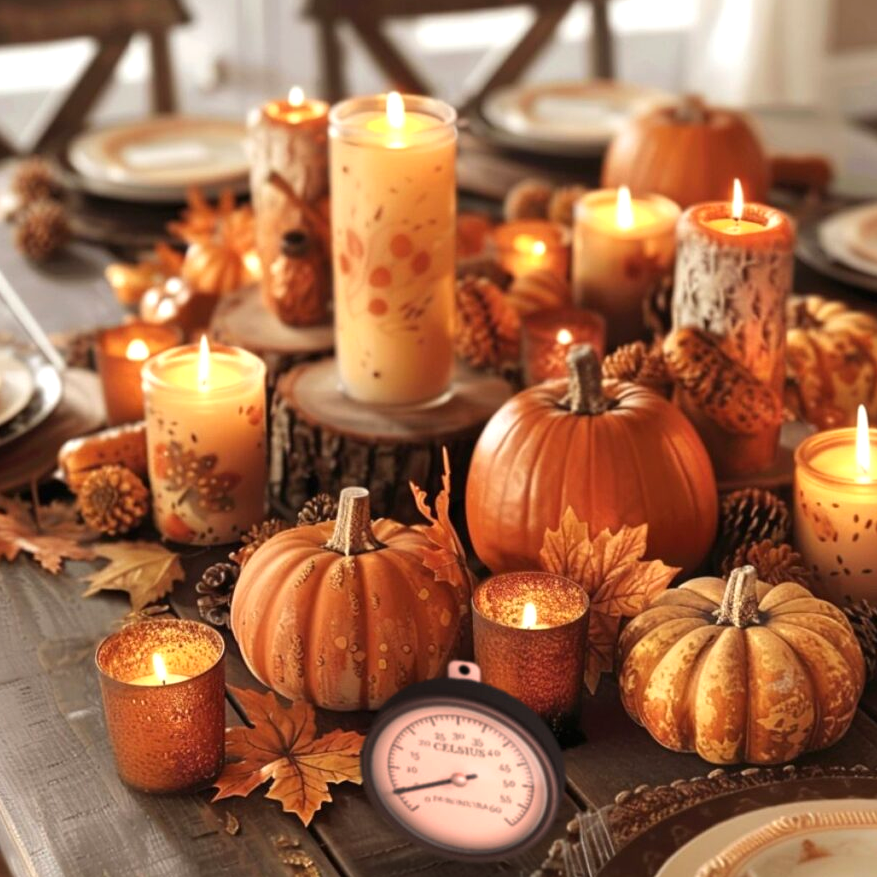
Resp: 5°C
